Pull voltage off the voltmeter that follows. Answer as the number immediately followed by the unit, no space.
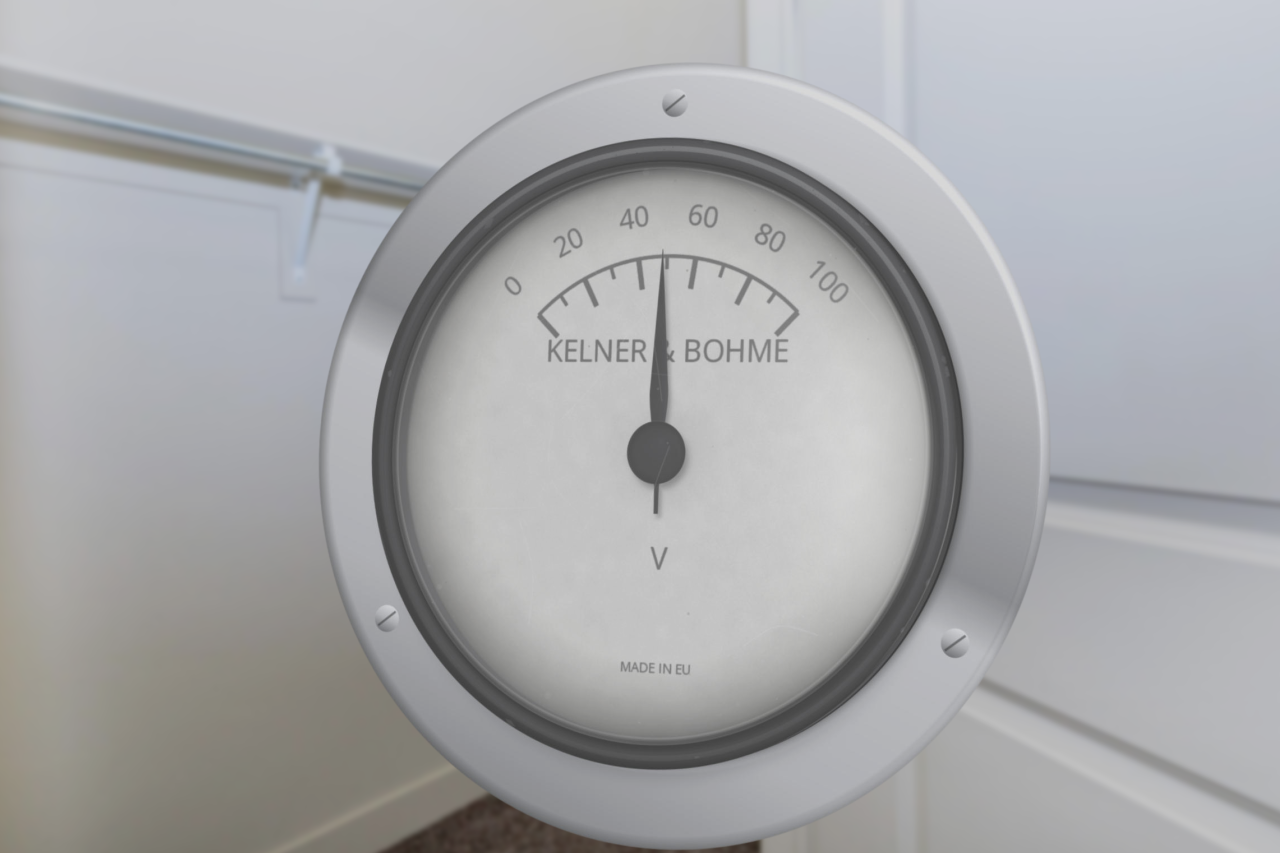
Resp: 50V
